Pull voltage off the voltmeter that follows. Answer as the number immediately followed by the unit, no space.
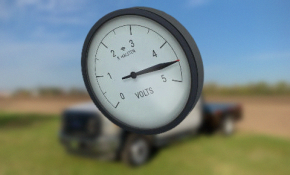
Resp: 4.5V
